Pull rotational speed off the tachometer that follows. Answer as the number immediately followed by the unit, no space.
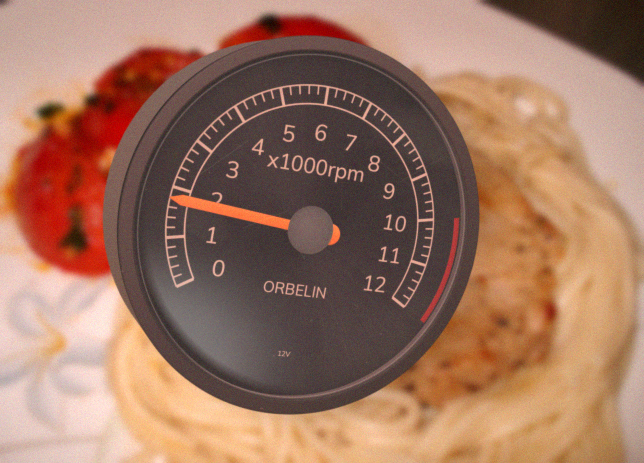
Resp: 1800rpm
